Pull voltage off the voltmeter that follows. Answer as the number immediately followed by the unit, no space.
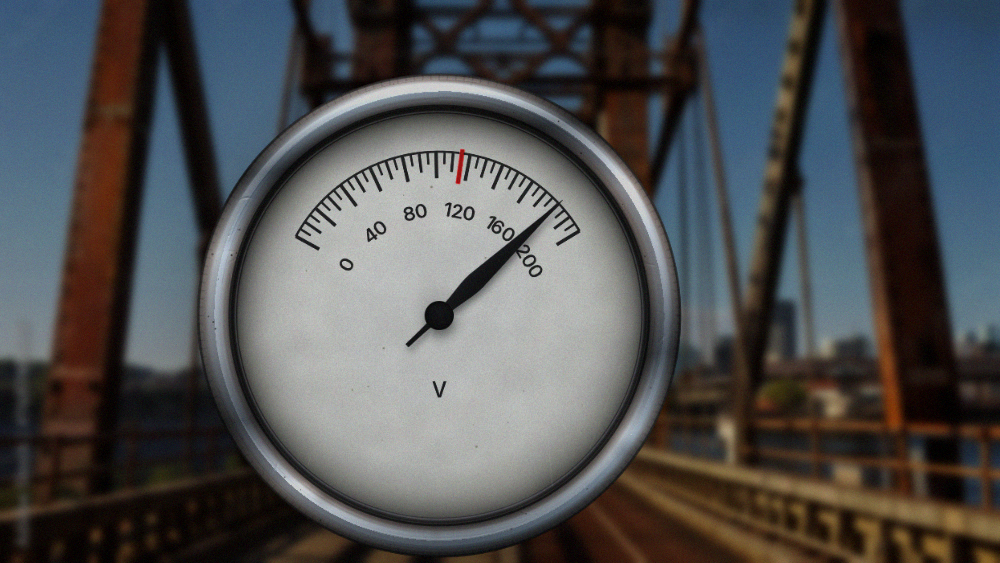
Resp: 180V
